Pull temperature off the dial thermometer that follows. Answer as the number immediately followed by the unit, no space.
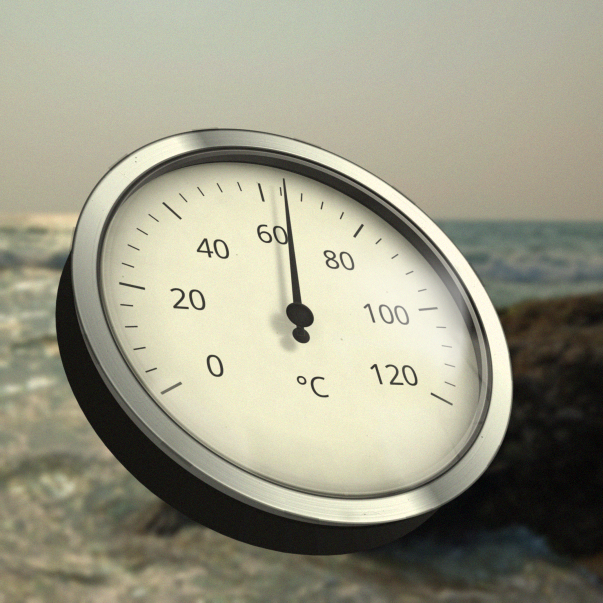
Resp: 64°C
